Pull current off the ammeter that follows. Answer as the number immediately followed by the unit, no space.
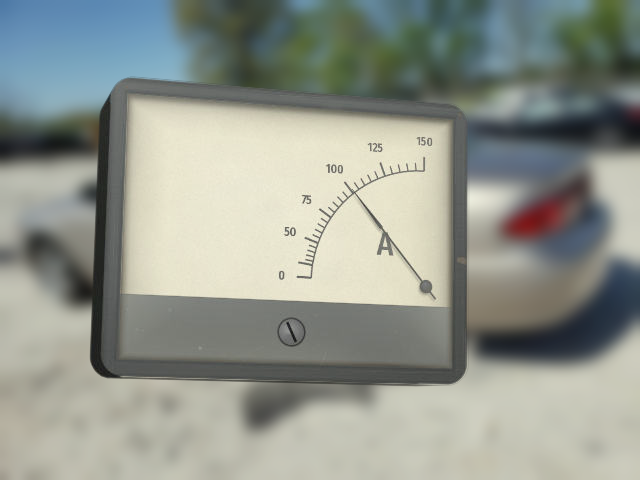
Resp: 100A
